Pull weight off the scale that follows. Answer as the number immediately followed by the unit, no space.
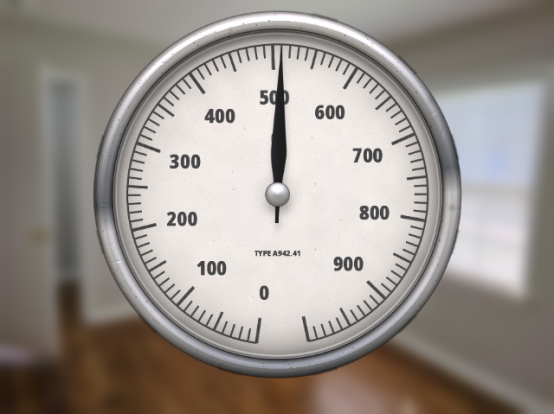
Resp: 510g
